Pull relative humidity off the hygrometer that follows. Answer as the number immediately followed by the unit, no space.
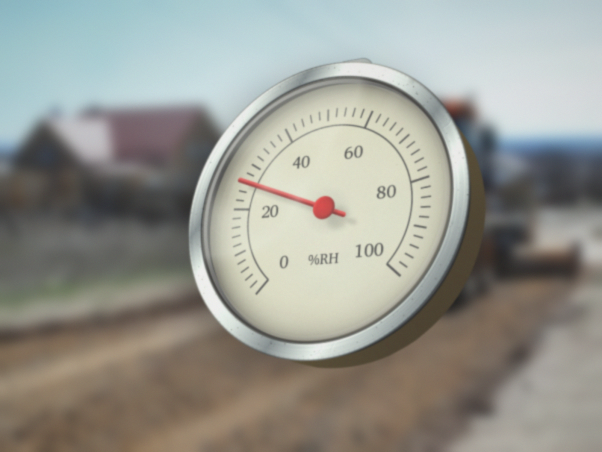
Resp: 26%
